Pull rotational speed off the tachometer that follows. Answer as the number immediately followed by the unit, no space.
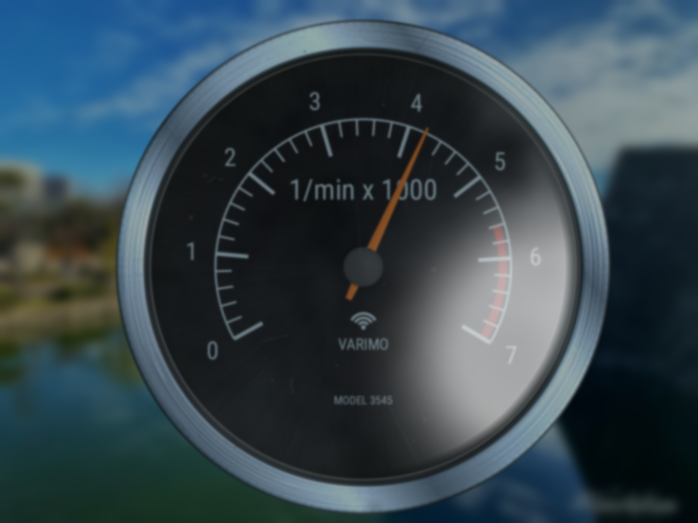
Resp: 4200rpm
